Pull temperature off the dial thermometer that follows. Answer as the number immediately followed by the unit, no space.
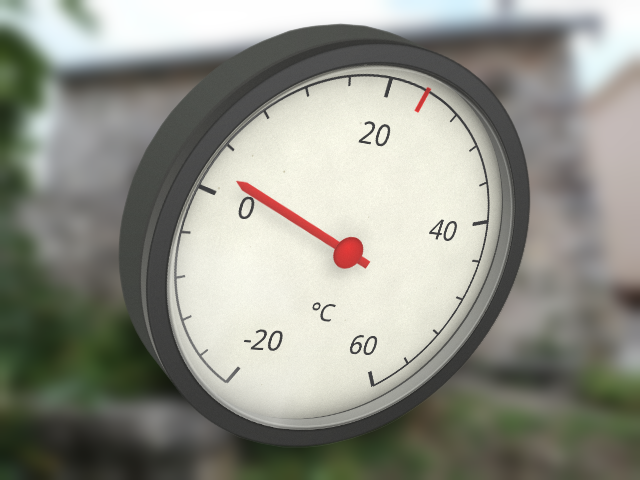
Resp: 2°C
